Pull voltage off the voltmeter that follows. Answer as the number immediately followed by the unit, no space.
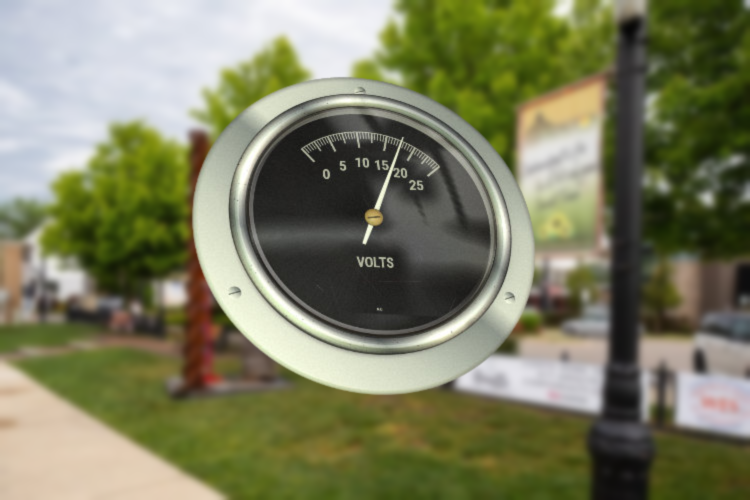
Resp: 17.5V
